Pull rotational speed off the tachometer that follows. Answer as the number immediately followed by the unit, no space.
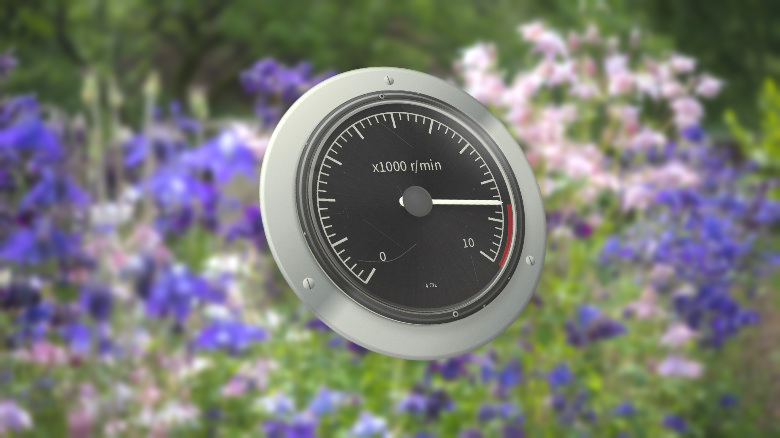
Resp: 8600rpm
